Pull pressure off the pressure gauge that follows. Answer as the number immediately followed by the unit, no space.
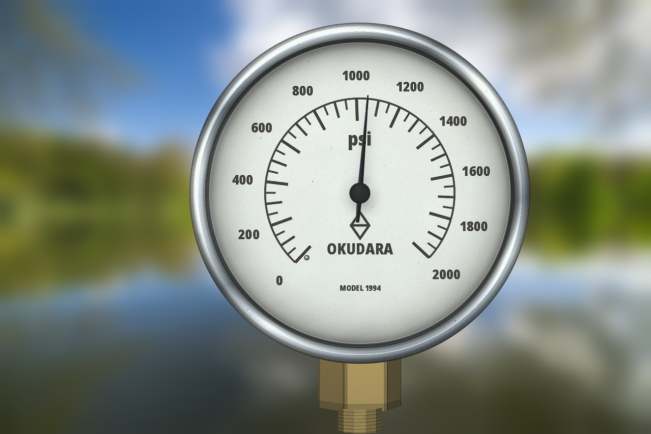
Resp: 1050psi
